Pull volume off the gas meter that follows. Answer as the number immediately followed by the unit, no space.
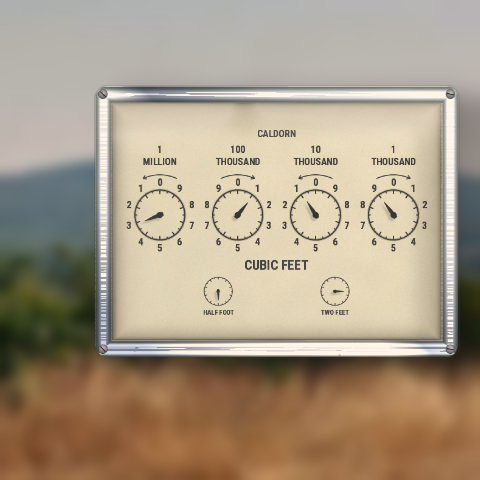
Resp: 310900ft³
